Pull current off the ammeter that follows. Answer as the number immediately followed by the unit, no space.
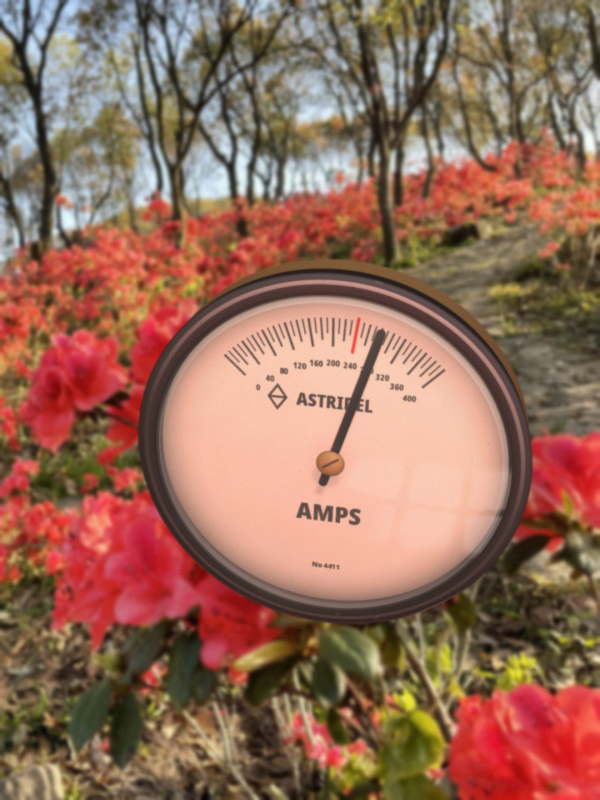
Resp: 280A
